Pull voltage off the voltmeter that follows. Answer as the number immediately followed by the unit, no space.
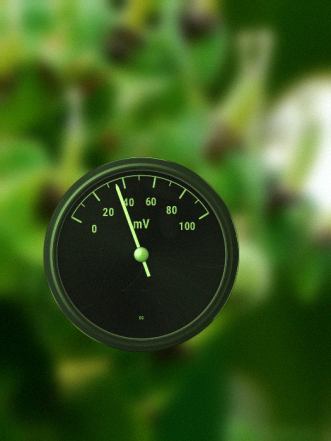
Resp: 35mV
